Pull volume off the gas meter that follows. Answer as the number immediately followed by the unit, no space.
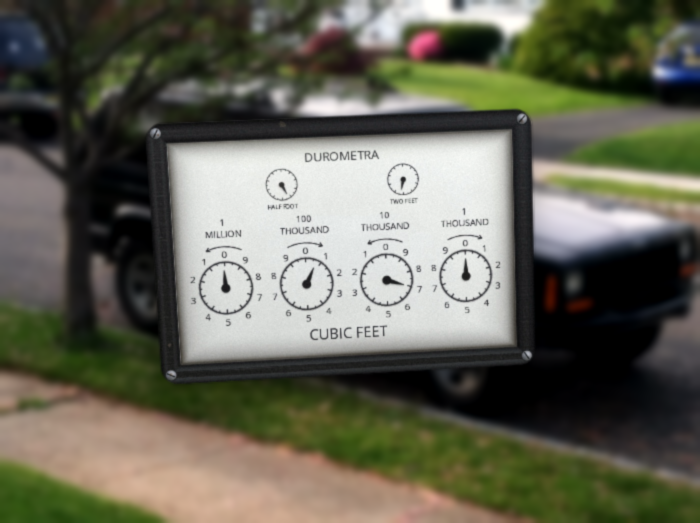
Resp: 7000ft³
